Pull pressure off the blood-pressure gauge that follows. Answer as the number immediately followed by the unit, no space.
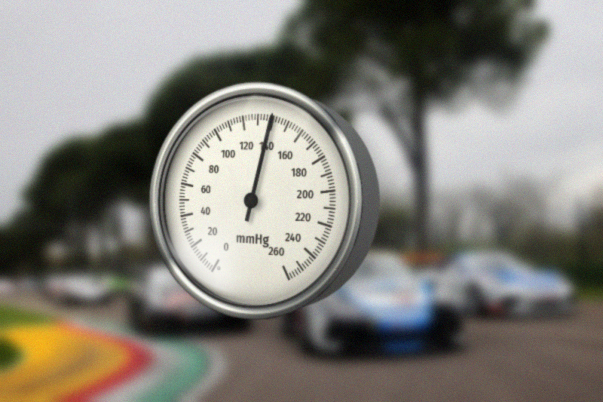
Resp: 140mmHg
